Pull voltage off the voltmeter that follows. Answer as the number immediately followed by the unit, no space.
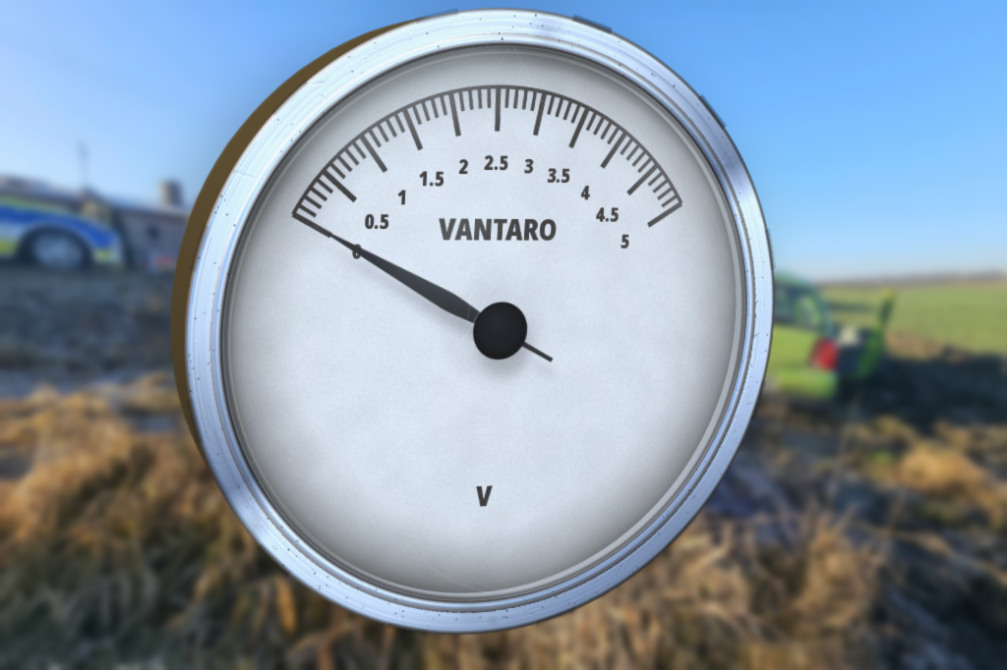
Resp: 0V
